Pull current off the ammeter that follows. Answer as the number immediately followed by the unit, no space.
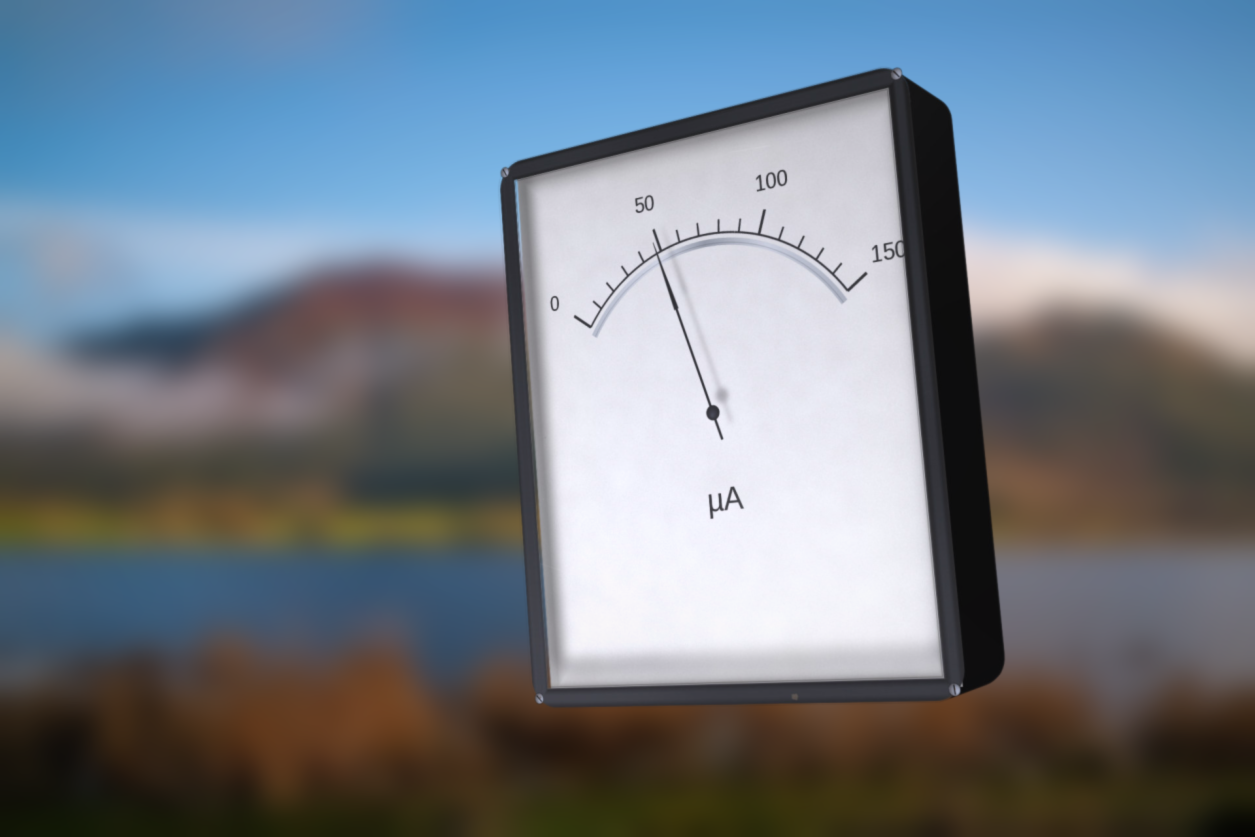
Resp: 50µA
